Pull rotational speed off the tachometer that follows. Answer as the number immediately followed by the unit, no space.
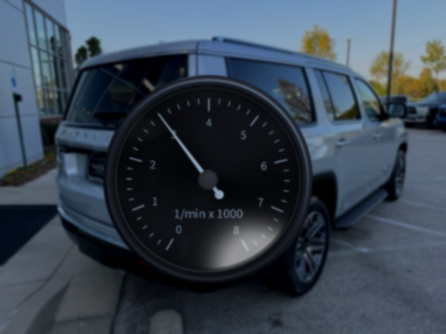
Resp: 3000rpm
